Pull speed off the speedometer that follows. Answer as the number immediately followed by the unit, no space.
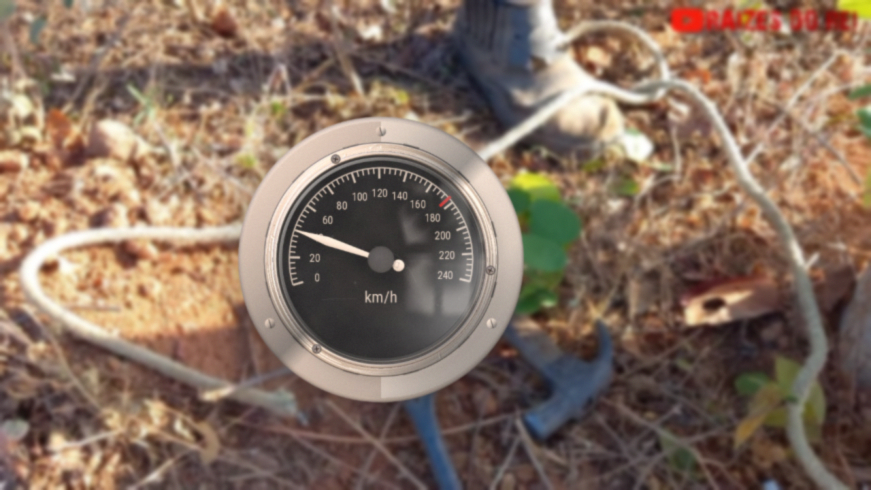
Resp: 40km/h
